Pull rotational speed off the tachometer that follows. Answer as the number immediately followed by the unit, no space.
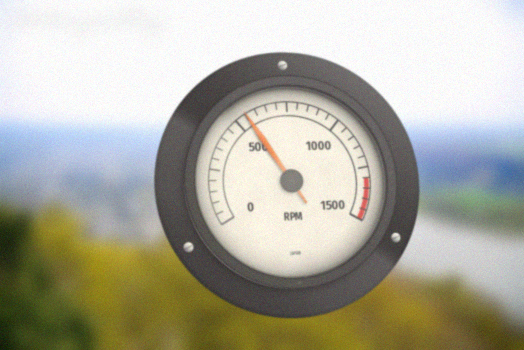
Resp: 550rpm
